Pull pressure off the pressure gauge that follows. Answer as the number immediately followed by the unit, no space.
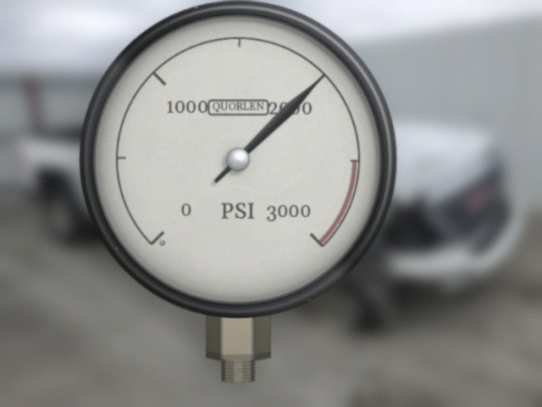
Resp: 2000psi
